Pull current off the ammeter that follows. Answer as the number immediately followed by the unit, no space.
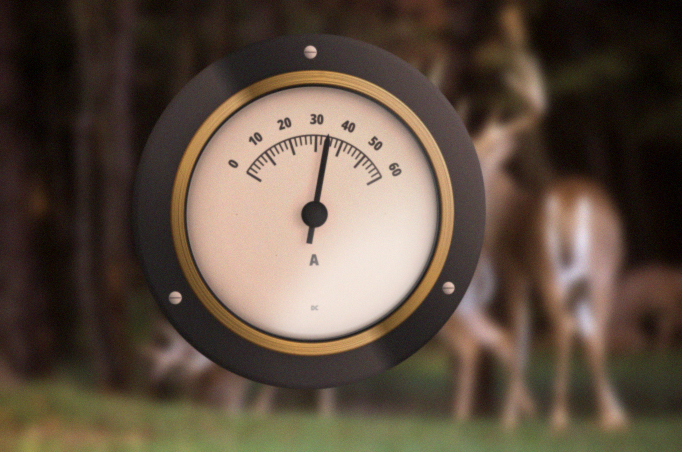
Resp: 34A
